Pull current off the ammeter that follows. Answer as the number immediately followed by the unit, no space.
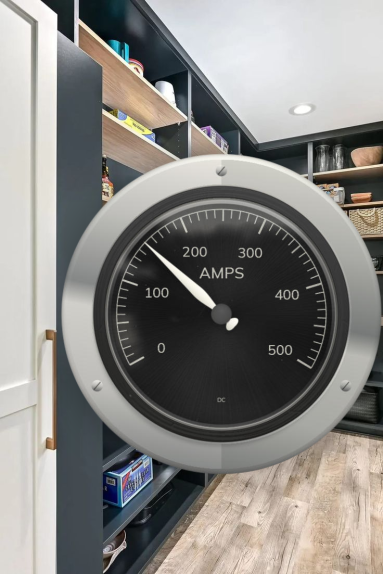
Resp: 150A
